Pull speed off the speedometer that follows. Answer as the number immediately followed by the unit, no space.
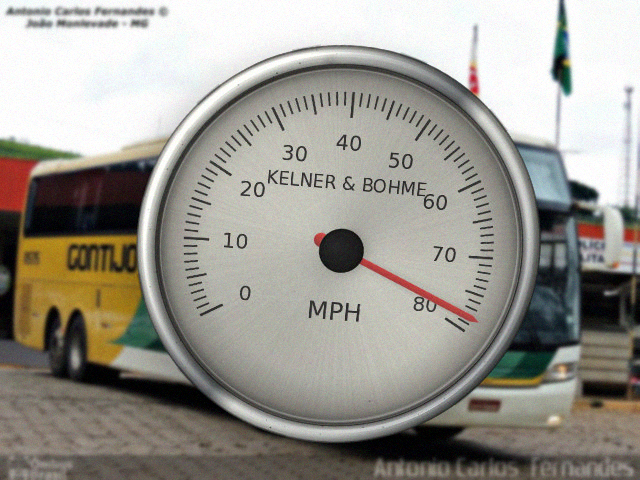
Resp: 78mph
